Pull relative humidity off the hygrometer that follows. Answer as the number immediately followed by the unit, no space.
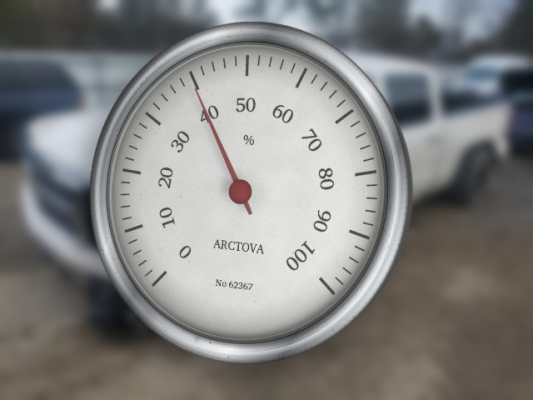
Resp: 40%
